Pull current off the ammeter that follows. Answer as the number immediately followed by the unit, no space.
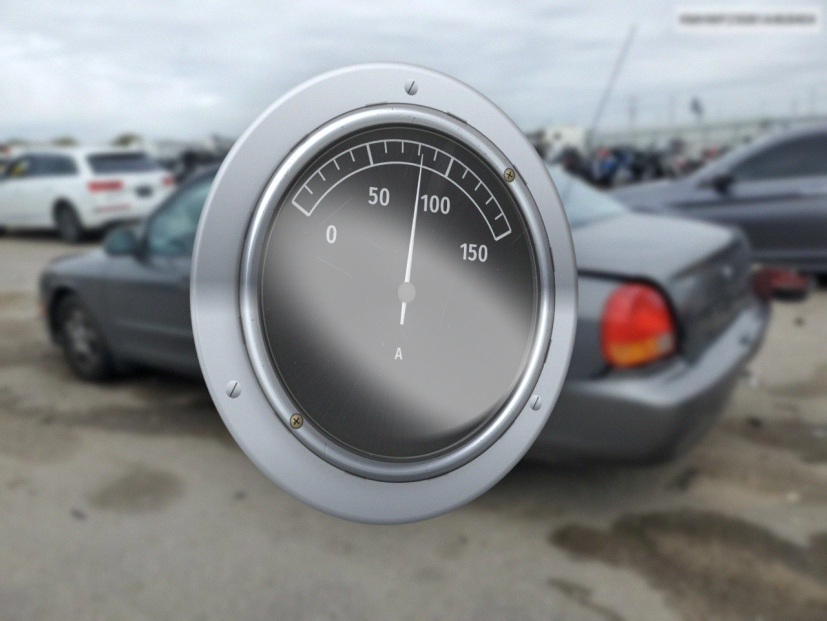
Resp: 80A
